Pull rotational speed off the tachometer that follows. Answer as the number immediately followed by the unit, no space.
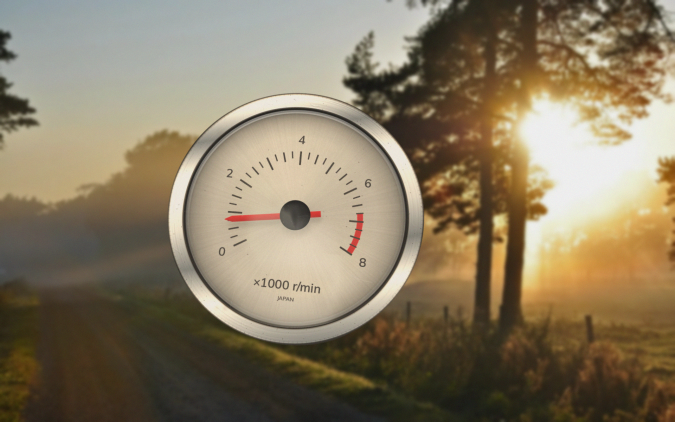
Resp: 750rpm
